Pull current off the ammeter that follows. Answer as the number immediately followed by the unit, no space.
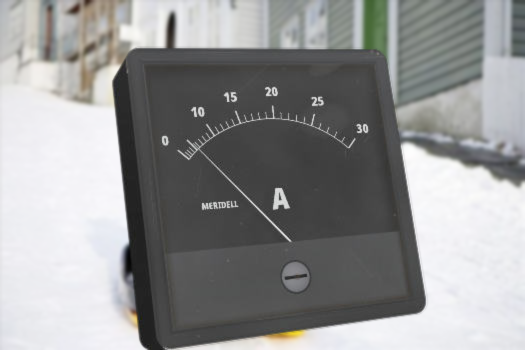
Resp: 5A
